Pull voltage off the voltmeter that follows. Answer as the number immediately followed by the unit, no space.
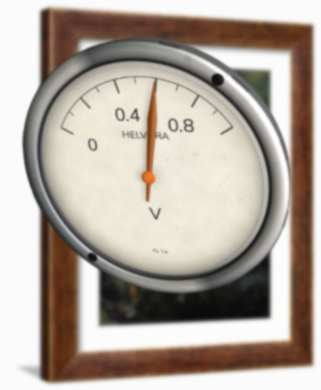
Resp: 0.6V
